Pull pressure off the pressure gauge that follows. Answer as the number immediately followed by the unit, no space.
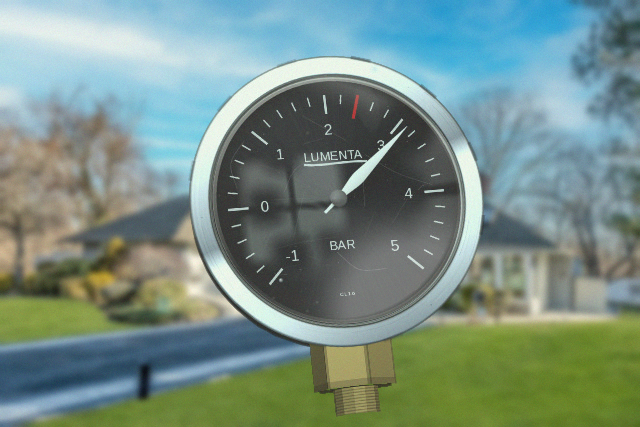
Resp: 3.1bar
